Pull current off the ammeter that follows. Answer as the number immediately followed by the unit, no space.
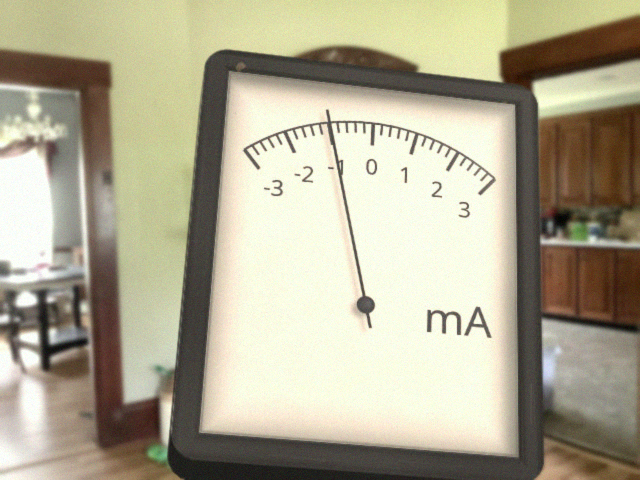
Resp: -1mA
